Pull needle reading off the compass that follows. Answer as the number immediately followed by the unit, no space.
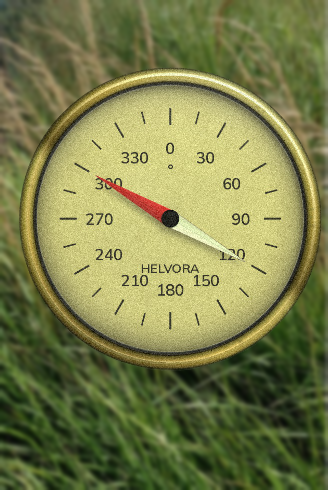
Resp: 300°
